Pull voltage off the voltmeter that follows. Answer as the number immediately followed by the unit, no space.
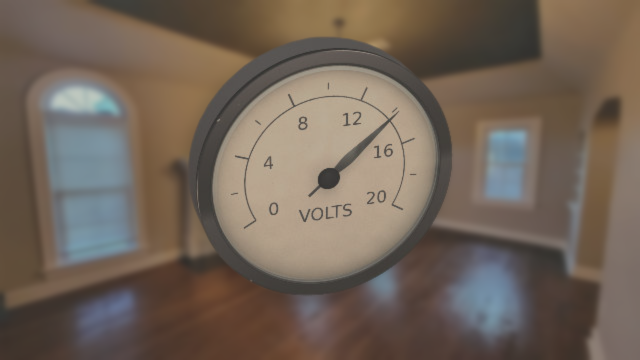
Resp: 14V
